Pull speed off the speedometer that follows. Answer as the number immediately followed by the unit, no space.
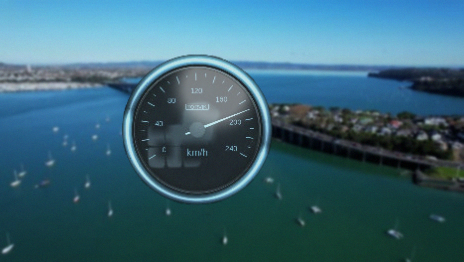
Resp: 190km/h
